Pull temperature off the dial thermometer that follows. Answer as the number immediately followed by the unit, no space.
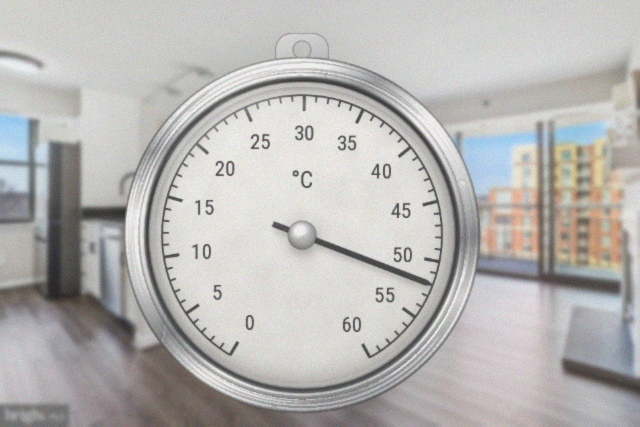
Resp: 52°C
